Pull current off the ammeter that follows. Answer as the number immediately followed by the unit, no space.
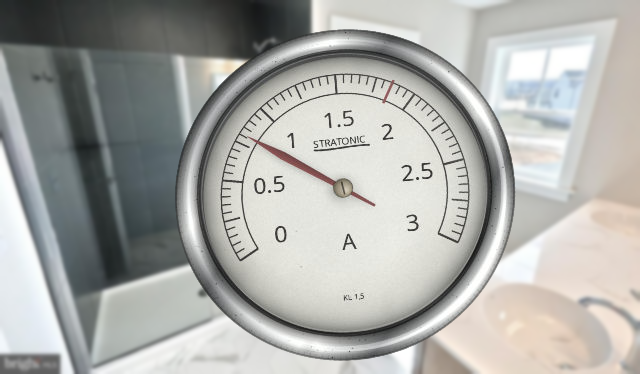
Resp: 0.8A
